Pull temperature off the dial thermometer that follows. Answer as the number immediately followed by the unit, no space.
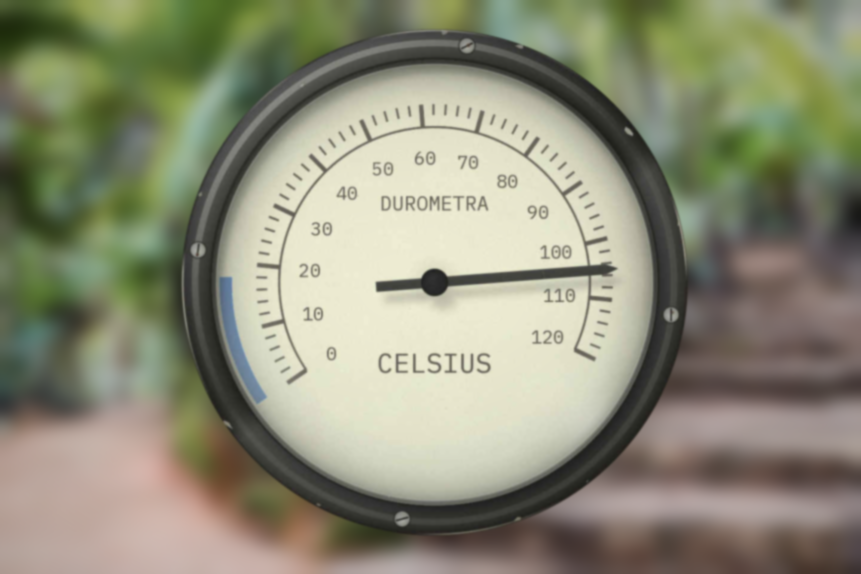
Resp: 105°C
